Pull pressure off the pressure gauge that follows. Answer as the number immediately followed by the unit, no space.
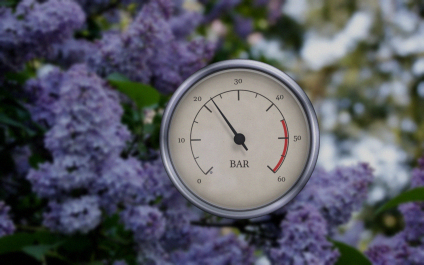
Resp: 22.5bar
